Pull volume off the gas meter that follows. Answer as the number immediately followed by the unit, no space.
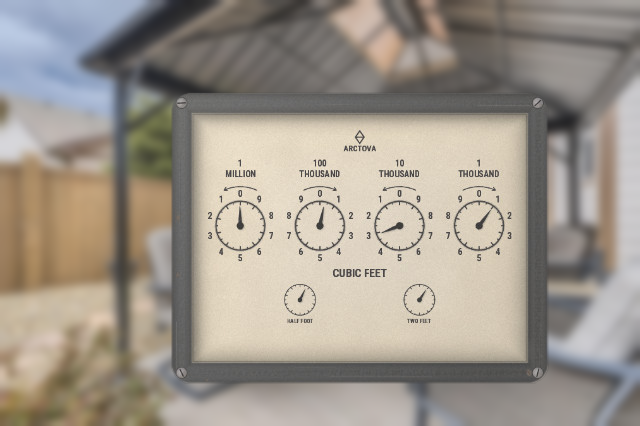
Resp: 3100ft³
